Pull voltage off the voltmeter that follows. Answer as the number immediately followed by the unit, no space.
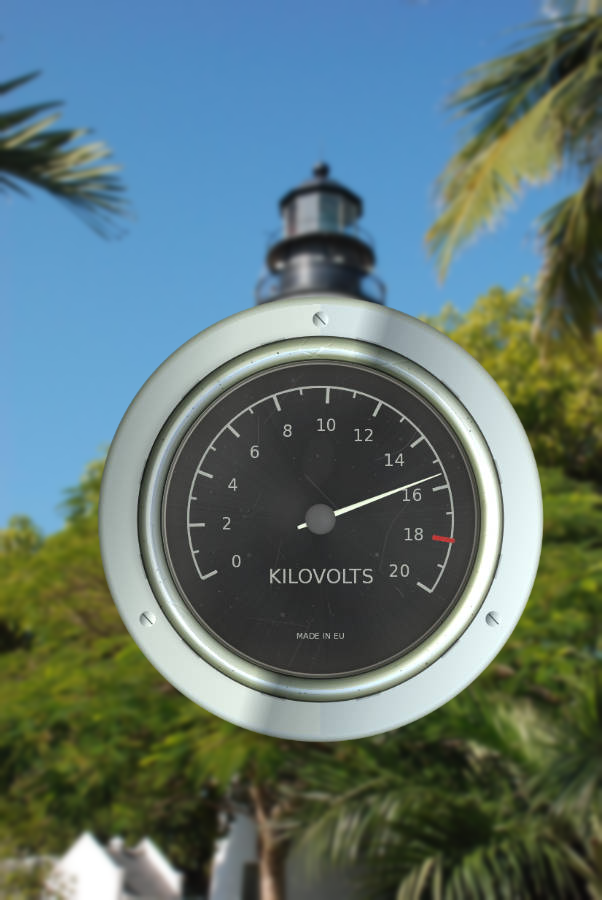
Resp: 15.5kV
